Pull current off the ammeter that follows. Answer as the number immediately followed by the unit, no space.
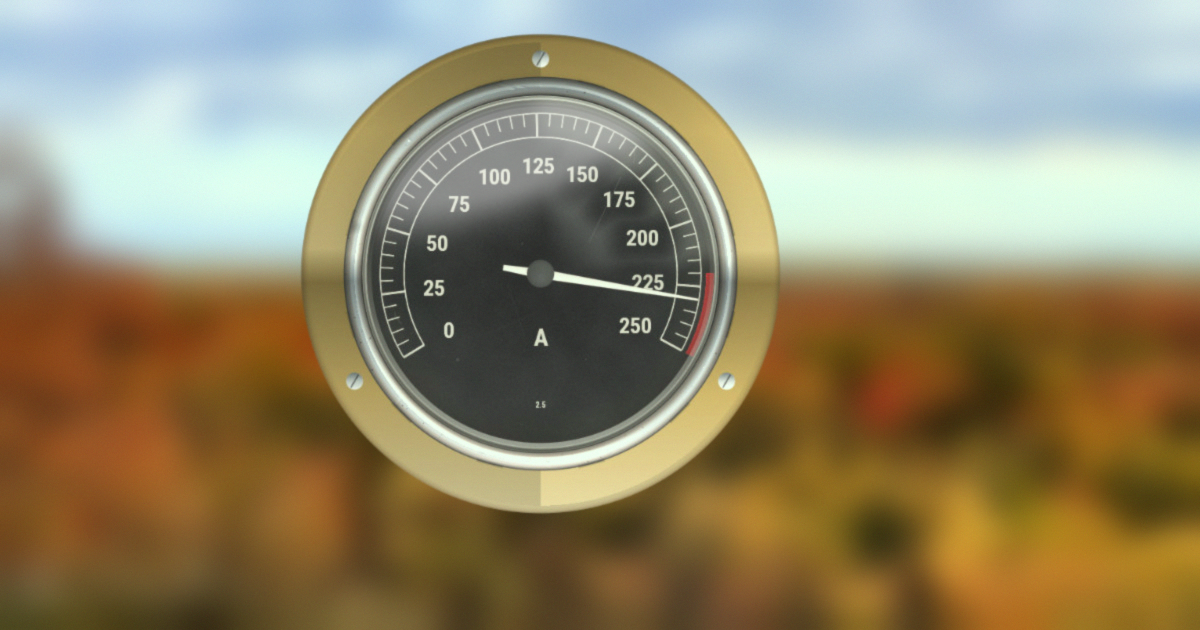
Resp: 230A
